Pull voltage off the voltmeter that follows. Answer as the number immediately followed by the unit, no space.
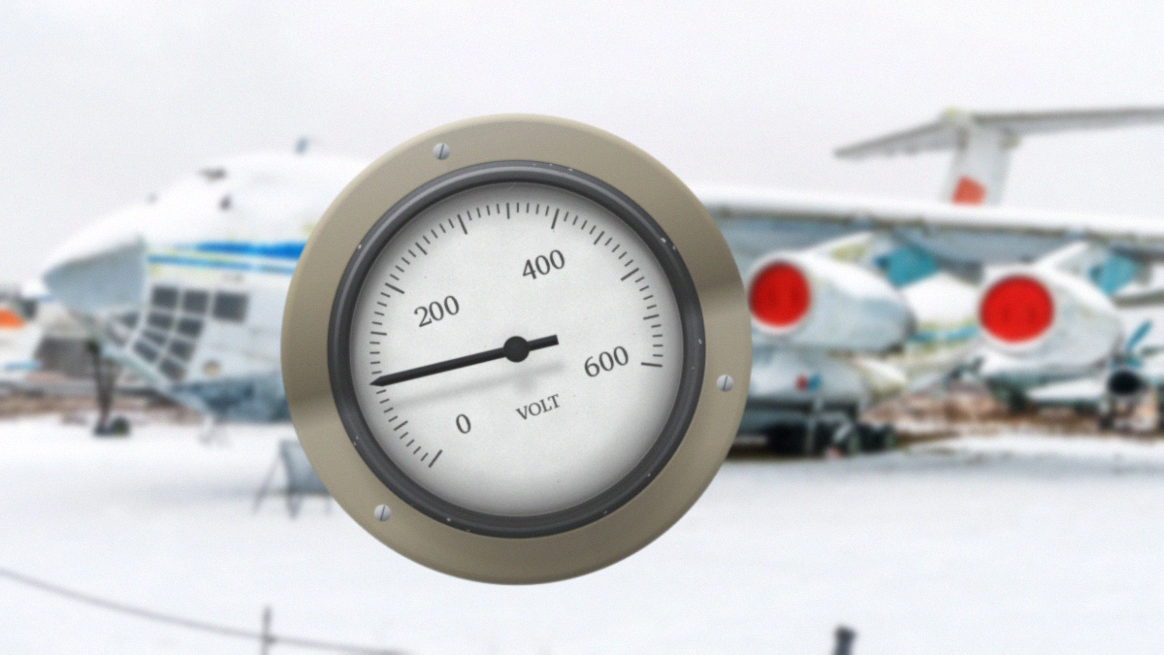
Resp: 100V
